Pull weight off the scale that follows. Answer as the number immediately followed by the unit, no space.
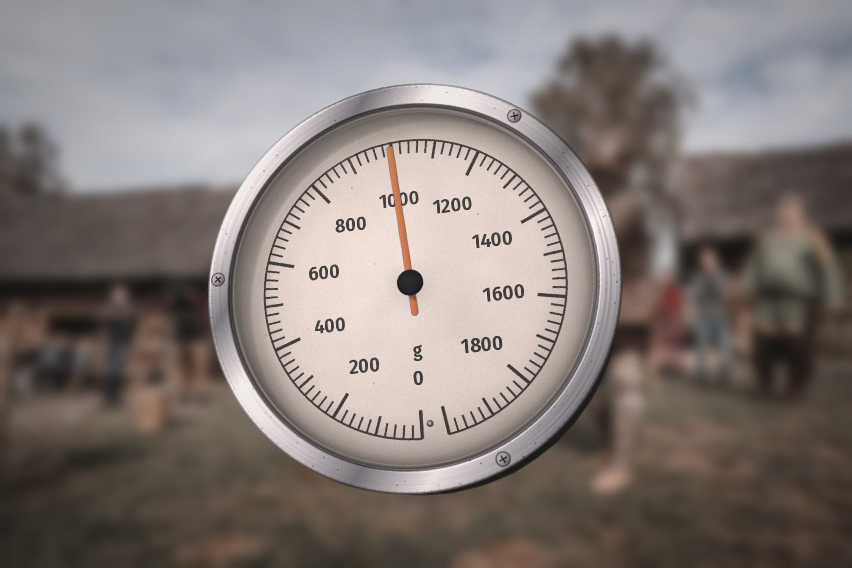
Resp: 1000g
